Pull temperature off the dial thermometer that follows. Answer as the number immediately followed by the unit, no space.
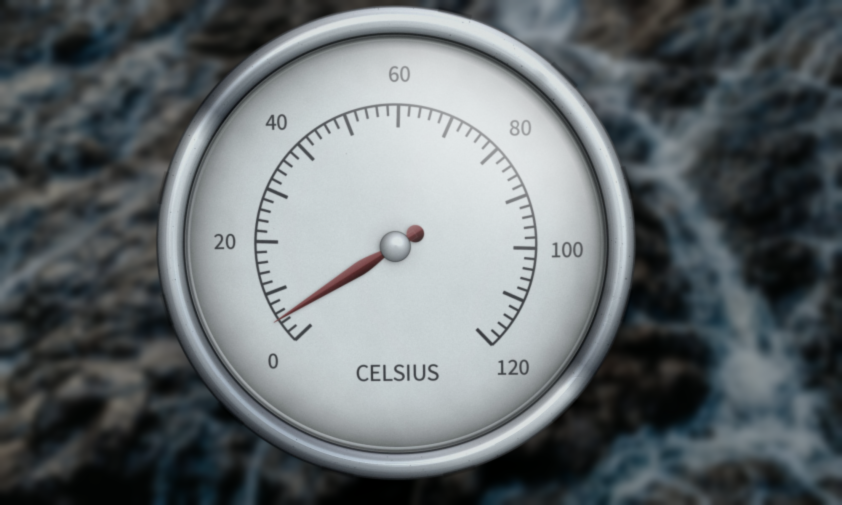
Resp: 5°C
